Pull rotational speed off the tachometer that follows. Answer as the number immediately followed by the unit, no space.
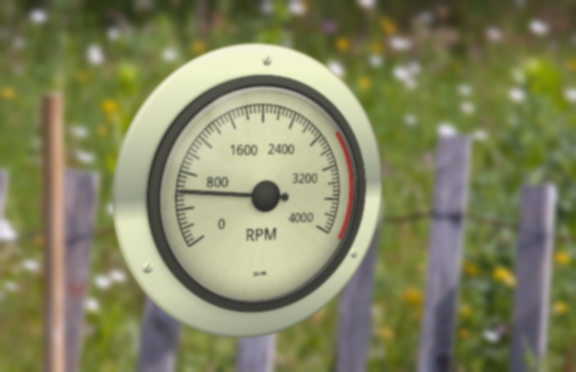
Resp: 600rpm
